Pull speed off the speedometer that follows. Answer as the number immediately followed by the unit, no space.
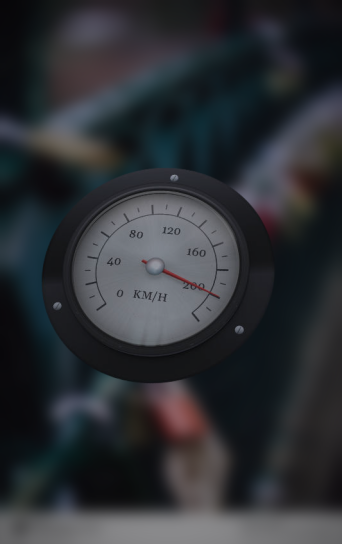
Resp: 200km/h
